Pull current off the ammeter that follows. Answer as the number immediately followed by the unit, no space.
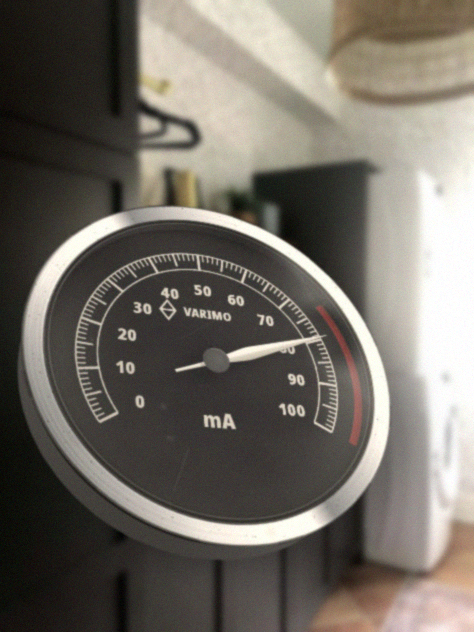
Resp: 80mA
